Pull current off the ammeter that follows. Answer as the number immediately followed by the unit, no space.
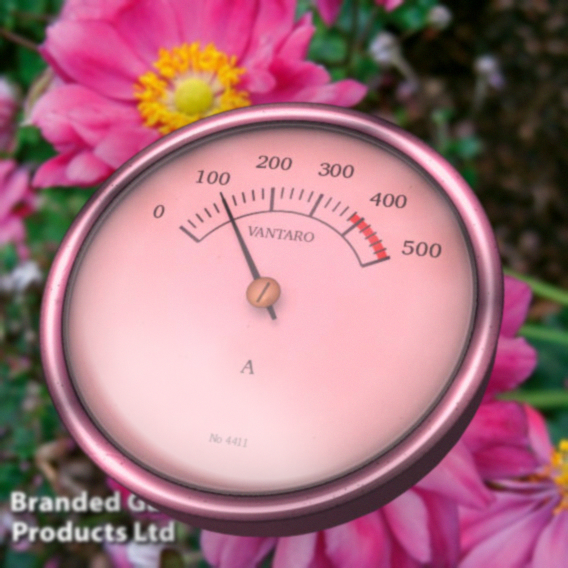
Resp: 100A
